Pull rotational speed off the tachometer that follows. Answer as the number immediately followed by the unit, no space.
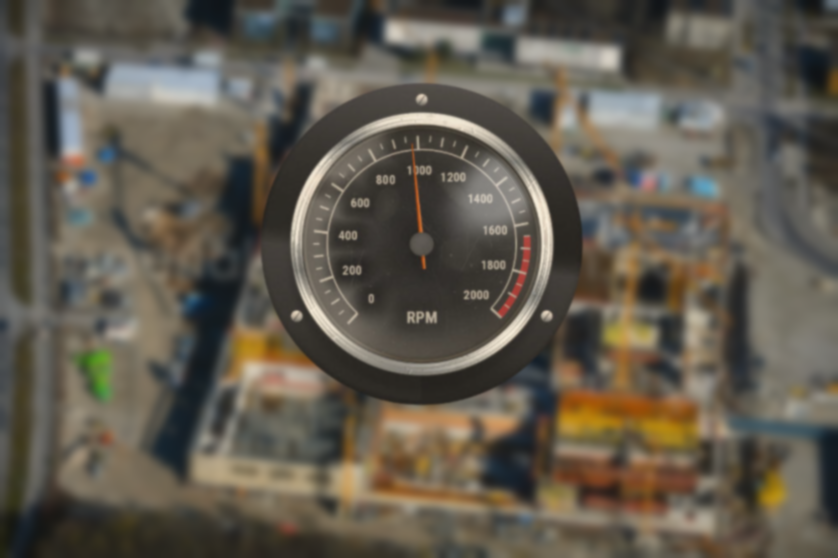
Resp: 975rpm
